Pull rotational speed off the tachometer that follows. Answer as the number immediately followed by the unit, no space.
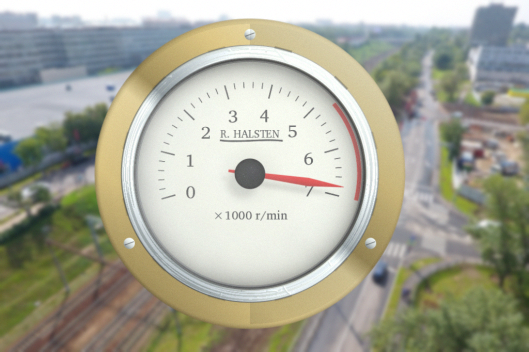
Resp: 6800rpm
